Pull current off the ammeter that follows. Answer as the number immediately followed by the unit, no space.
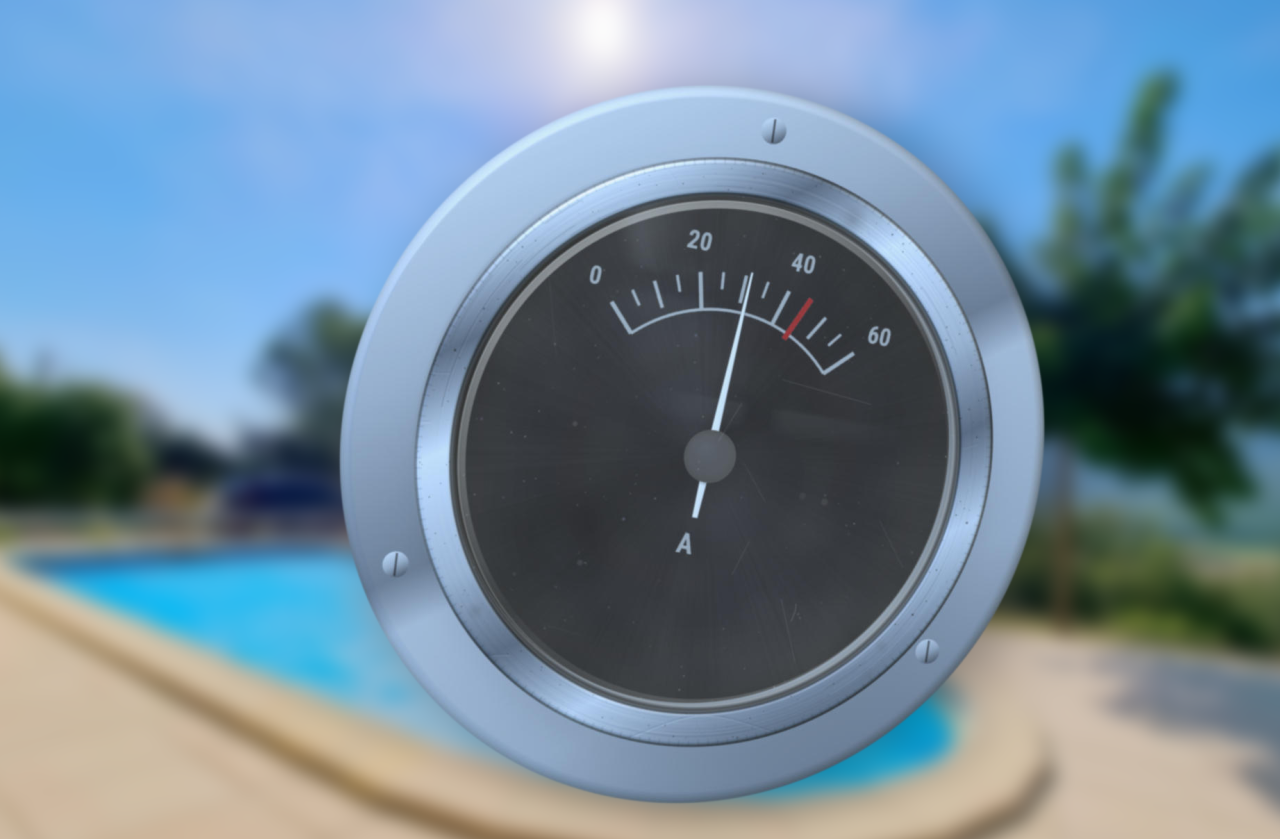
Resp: 30A
